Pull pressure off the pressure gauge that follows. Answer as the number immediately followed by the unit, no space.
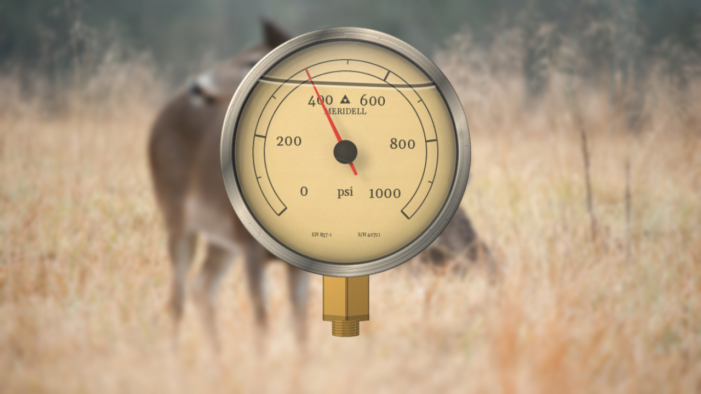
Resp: 400psi
